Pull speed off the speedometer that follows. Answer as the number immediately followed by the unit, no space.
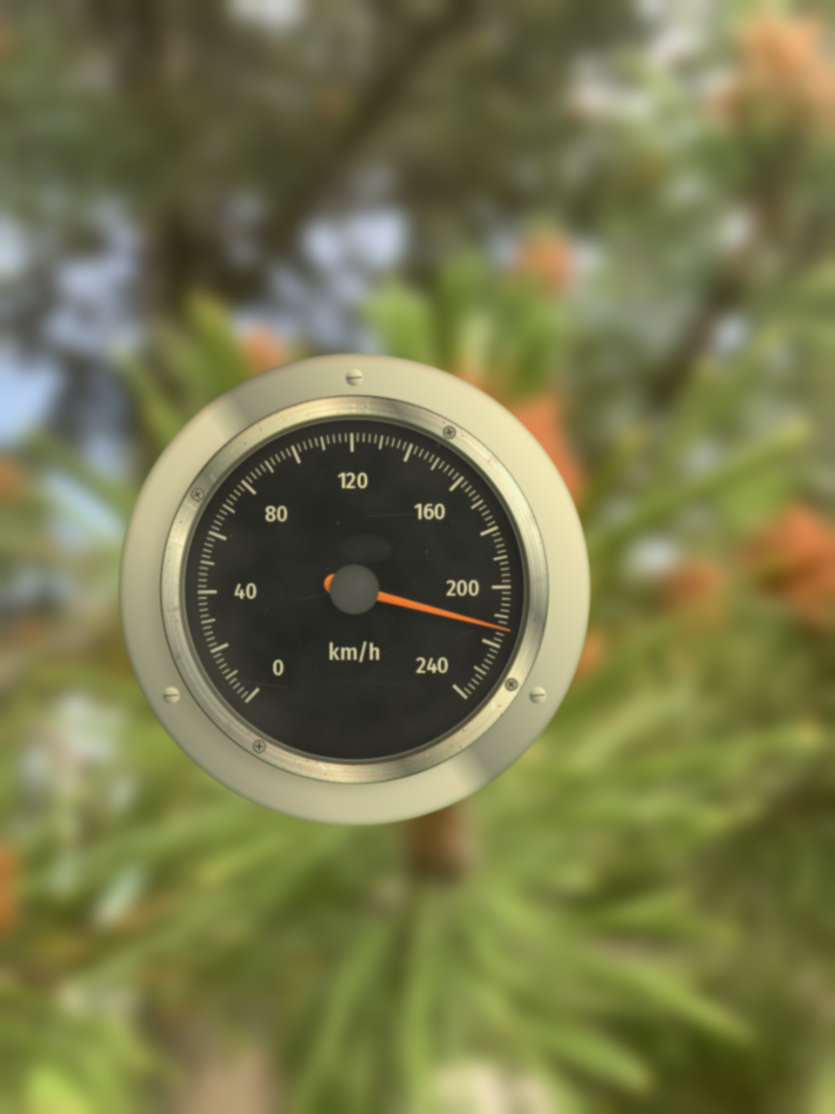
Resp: 214km/h
